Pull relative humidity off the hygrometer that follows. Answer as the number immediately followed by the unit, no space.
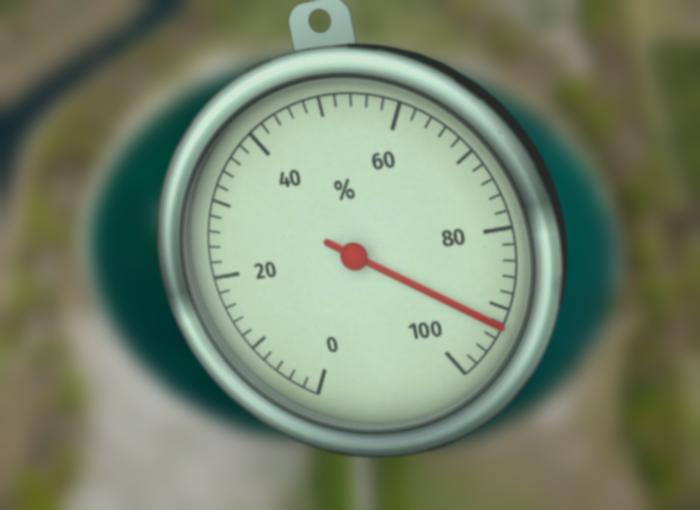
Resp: 92%
